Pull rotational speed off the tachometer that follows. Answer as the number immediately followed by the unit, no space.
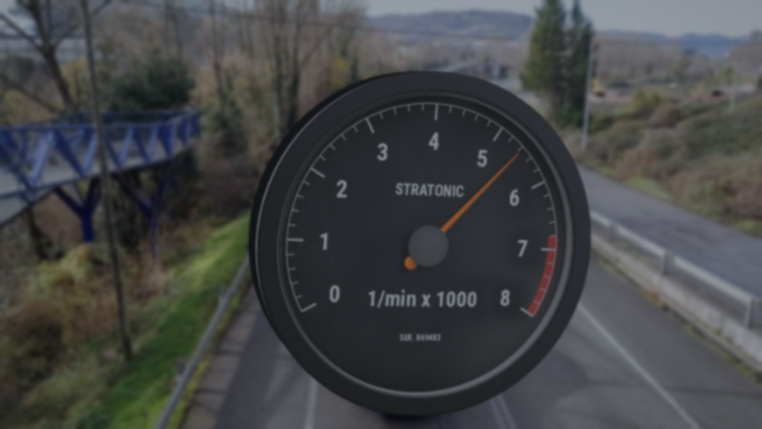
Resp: 5400rpm
